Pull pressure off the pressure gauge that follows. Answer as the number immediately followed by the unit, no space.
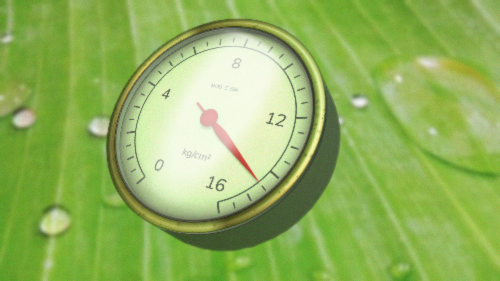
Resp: 14.5kg/cm²
